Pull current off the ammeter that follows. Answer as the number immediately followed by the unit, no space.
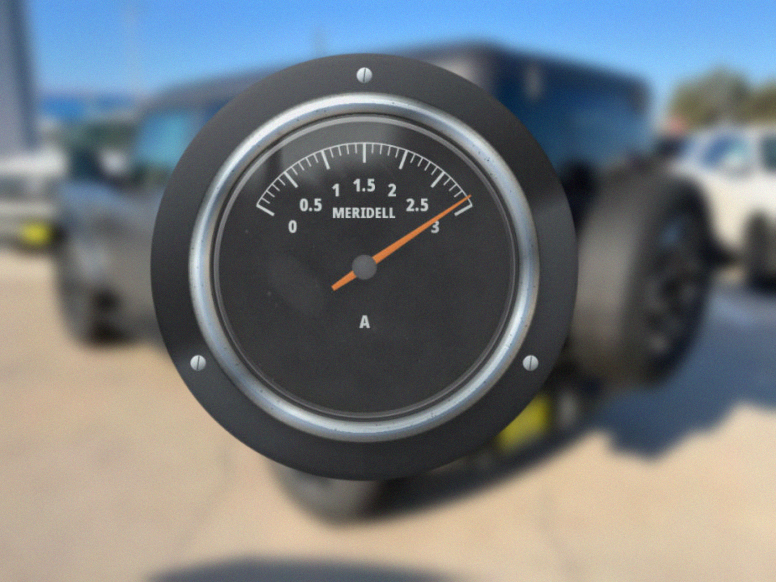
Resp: 2.9A
